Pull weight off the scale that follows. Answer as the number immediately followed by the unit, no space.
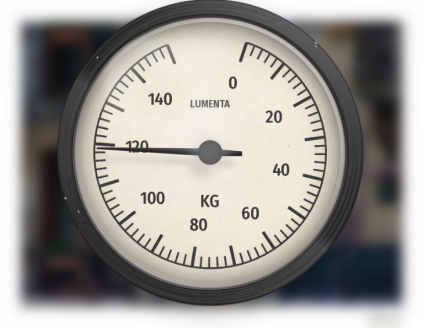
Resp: 119kg
